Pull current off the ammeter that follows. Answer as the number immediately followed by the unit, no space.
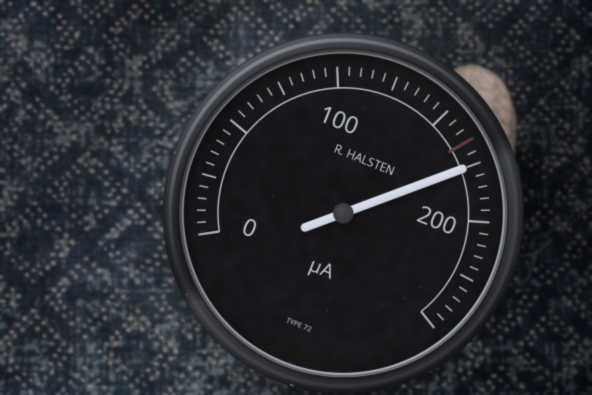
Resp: 175µA
